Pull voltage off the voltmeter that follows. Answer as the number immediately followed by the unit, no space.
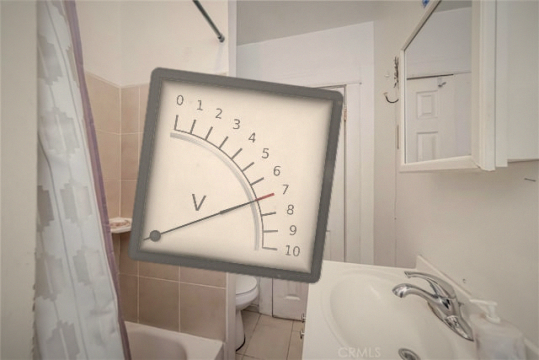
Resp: 7V
